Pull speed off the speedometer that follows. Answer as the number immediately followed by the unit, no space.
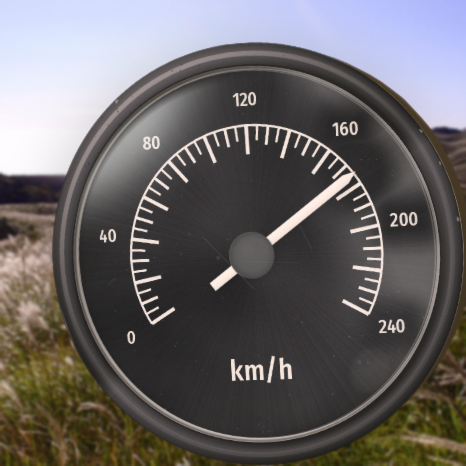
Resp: 175km/h
